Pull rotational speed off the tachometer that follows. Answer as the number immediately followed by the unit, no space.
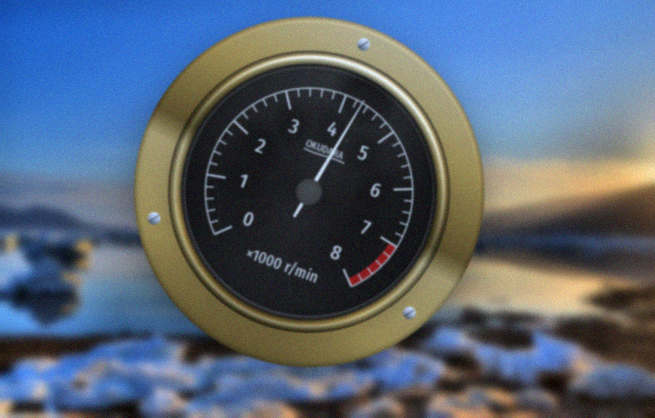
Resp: 4300rpm
